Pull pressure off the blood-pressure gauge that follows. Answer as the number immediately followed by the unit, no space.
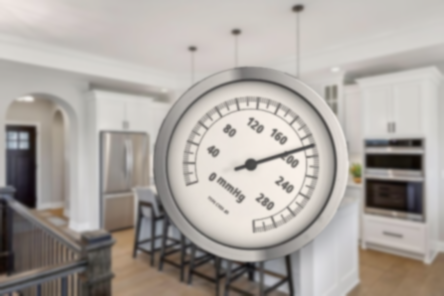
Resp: 190mmHg
